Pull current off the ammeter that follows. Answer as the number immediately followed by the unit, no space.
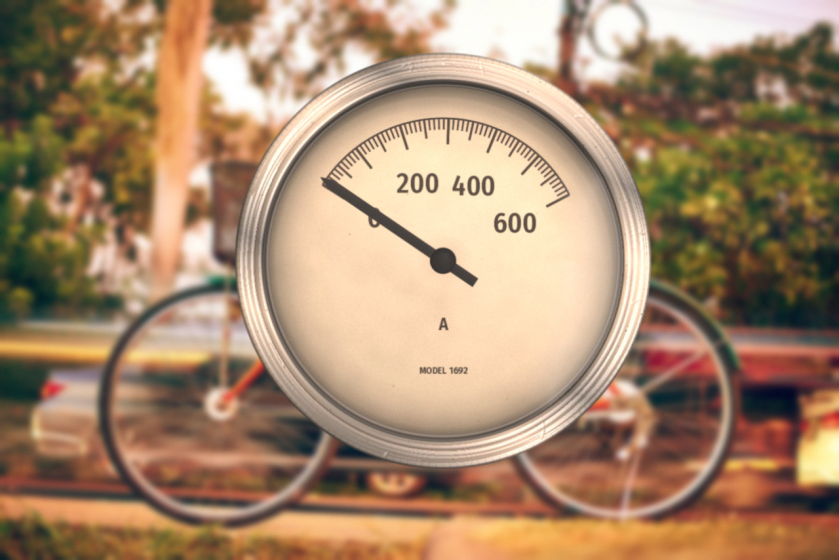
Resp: 10A
